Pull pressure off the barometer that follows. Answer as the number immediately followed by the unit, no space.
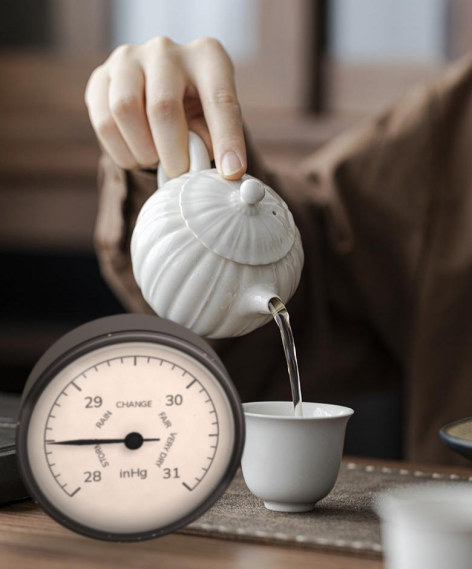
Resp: 28.5inHg
